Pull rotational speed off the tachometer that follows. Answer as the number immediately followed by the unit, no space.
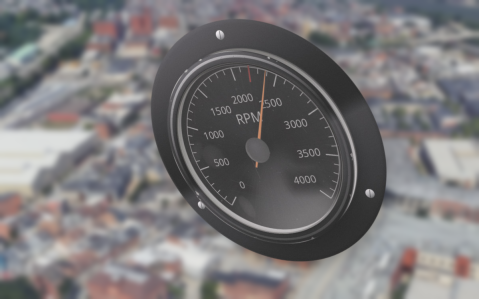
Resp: 2400rpm
